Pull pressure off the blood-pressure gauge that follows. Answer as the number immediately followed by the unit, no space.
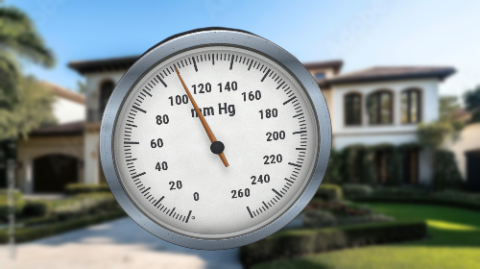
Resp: 110mmHg
